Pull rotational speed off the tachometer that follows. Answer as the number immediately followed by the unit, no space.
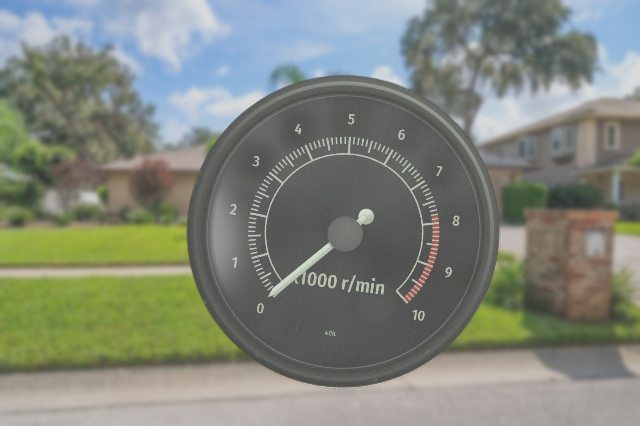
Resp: 100rpm
